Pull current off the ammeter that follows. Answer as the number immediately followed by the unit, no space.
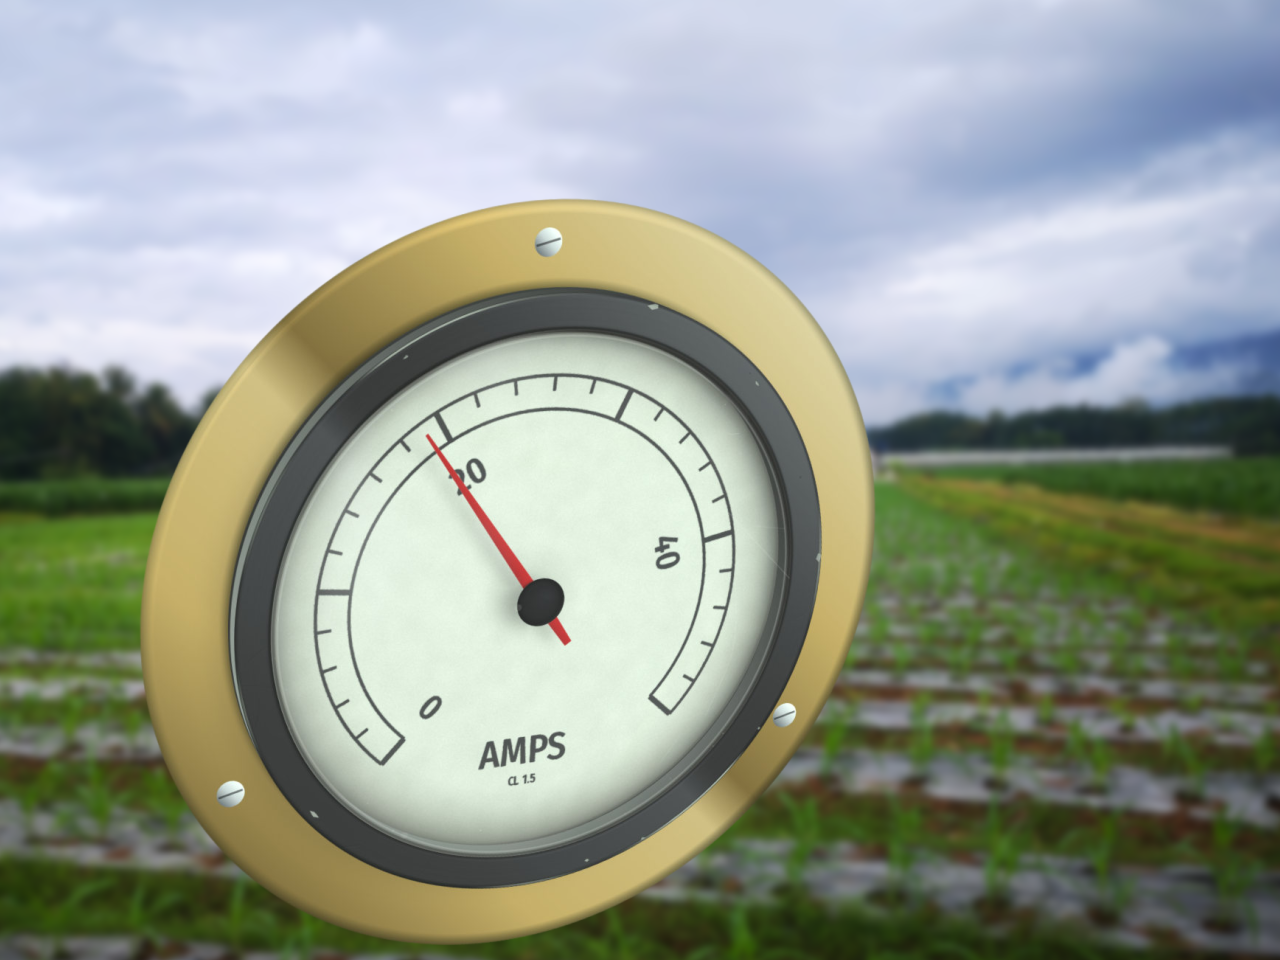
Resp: 19A
